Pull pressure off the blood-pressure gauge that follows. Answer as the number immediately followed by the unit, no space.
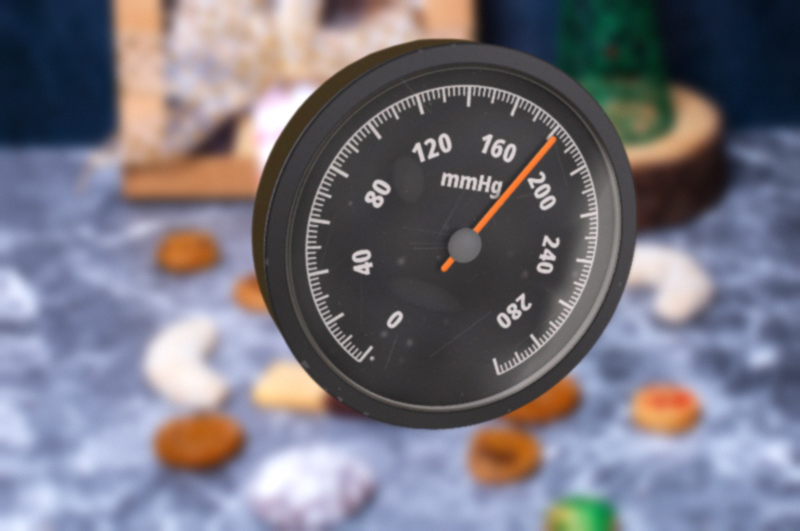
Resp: 180mmHg
